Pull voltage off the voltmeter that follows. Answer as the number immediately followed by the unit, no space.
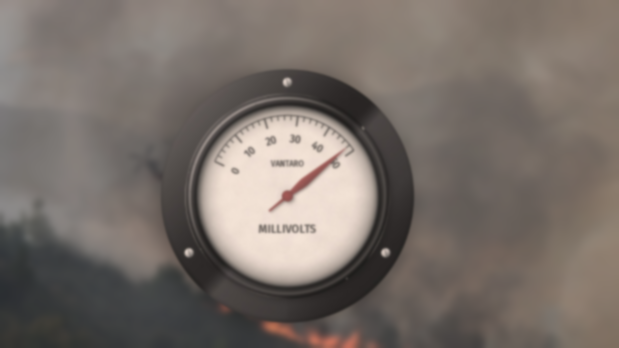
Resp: 48mV
